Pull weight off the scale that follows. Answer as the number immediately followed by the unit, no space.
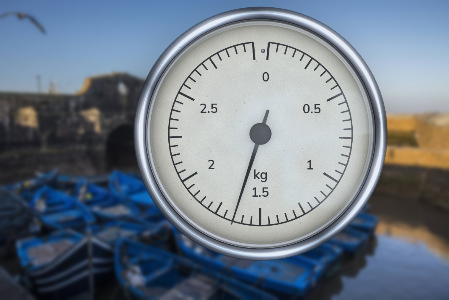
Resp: 1.65kg
